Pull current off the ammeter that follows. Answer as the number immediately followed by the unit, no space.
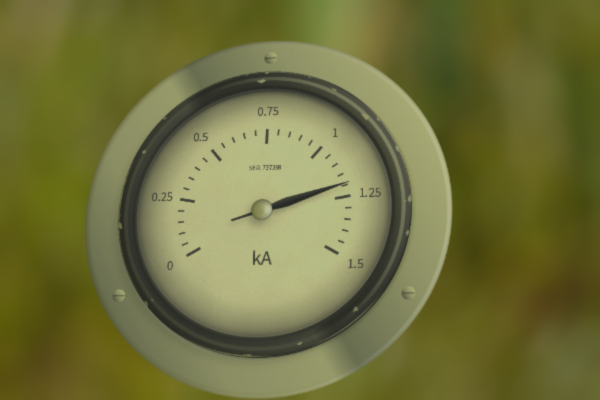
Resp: 1.2kA
